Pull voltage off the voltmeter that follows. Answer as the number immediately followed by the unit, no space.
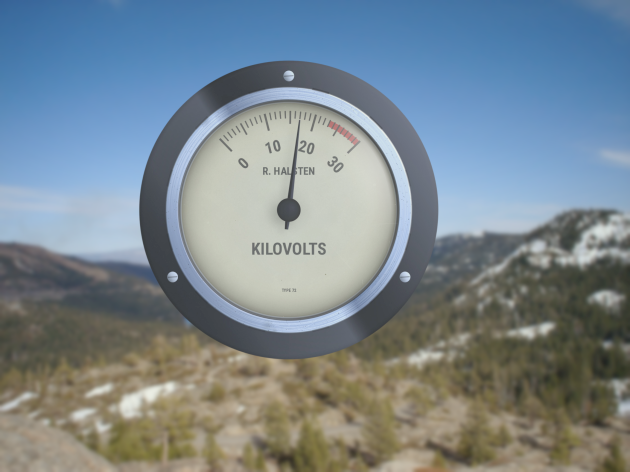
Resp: 17kV
